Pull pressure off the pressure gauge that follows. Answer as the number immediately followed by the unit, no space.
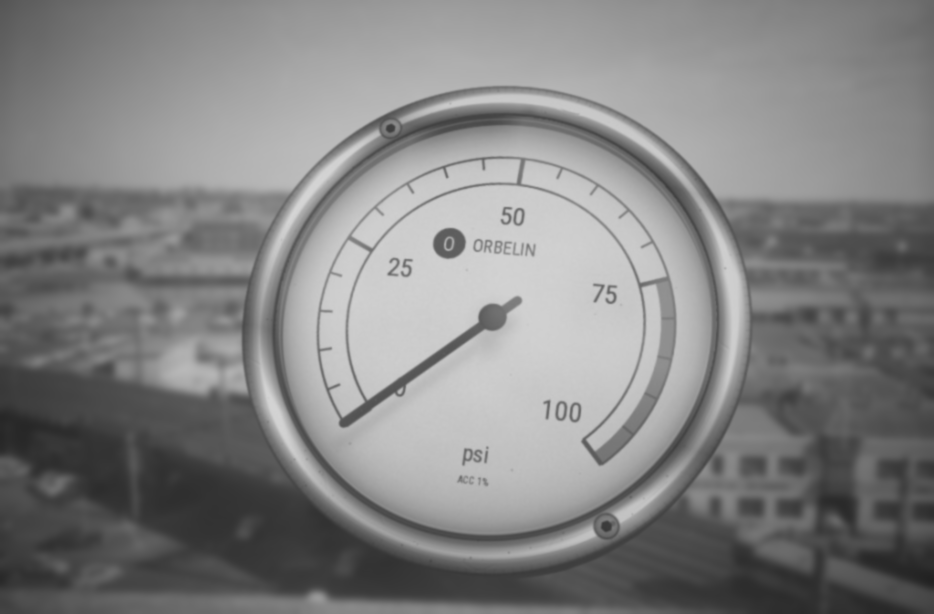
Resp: 0psi
